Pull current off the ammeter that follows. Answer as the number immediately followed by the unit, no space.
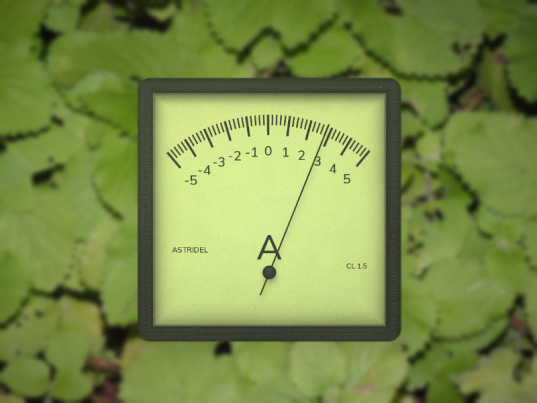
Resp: 2.8A
